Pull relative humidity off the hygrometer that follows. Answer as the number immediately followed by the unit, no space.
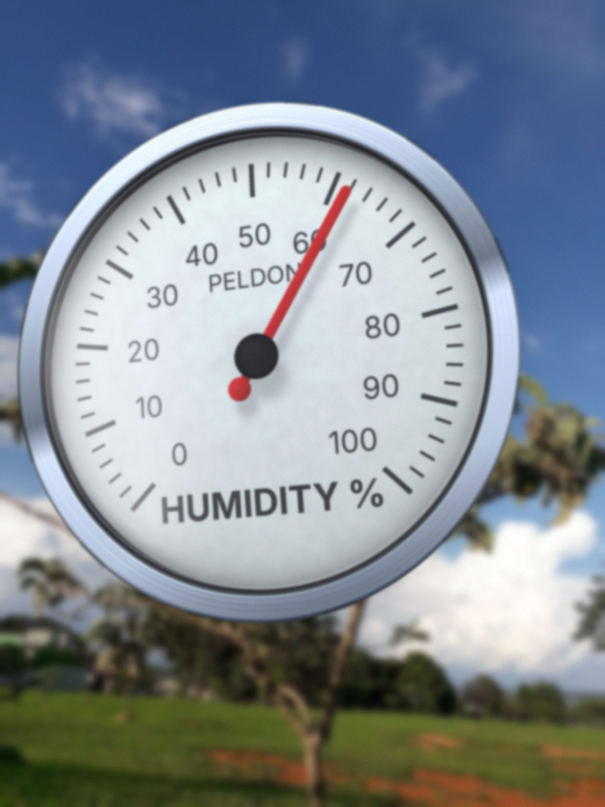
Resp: 62%
